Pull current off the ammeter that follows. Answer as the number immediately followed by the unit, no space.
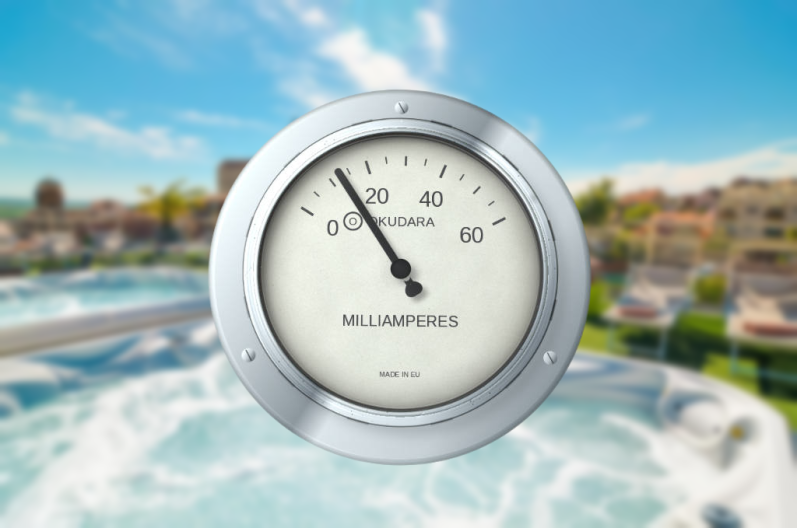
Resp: 12.5mA
